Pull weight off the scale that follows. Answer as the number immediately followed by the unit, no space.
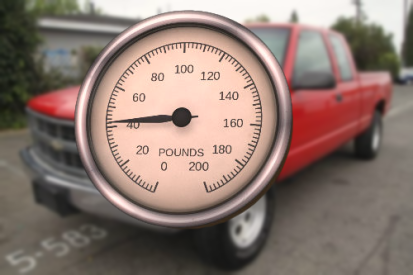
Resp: 42lb
